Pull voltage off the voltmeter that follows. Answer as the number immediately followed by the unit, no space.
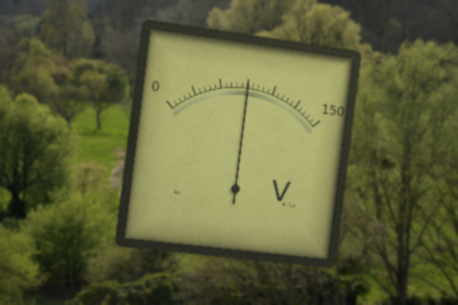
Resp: 75V
